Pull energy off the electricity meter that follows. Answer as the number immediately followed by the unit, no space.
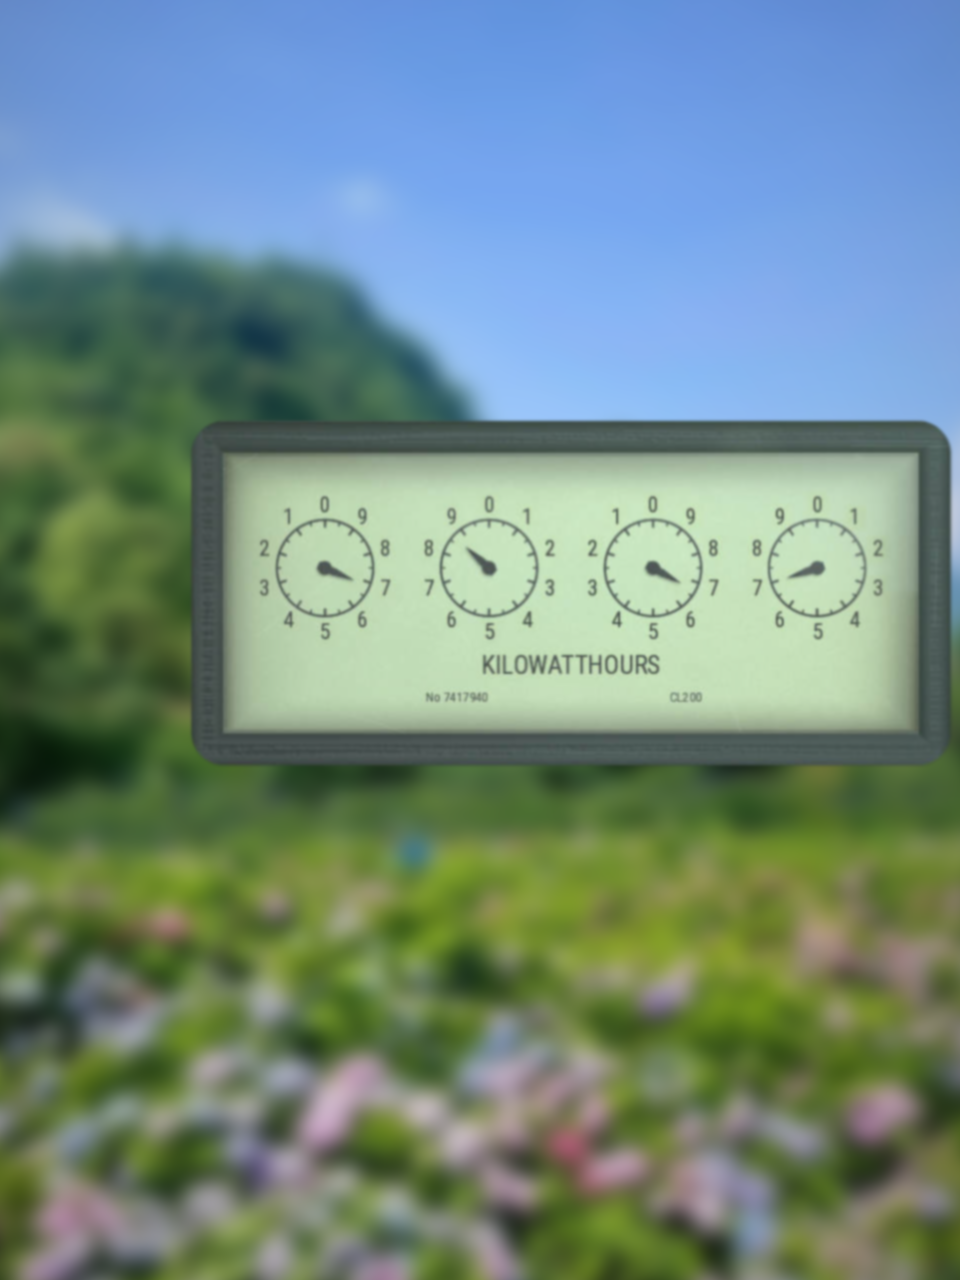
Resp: 6867kWh
